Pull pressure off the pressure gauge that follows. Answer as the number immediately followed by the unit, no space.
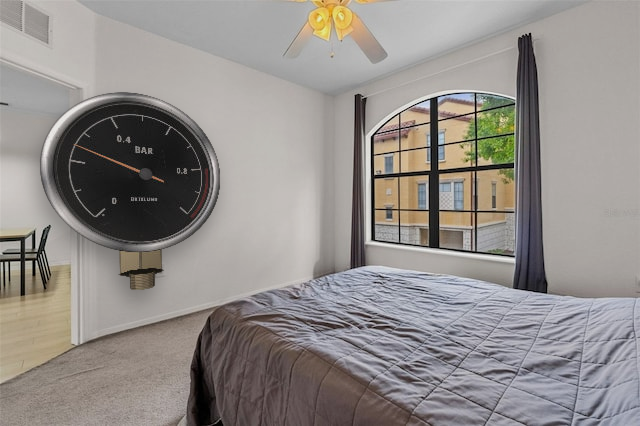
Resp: 0.25bar
